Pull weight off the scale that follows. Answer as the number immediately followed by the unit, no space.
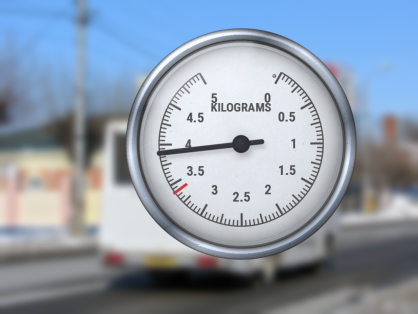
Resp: 3.9kg
